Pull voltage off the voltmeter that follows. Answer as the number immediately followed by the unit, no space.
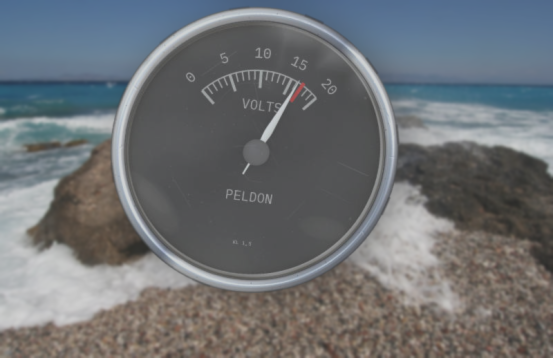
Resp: 16V
